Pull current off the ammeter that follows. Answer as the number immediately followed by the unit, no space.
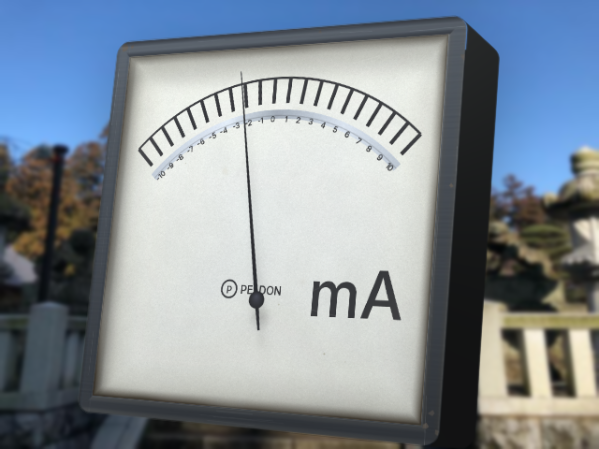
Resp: -2mA
